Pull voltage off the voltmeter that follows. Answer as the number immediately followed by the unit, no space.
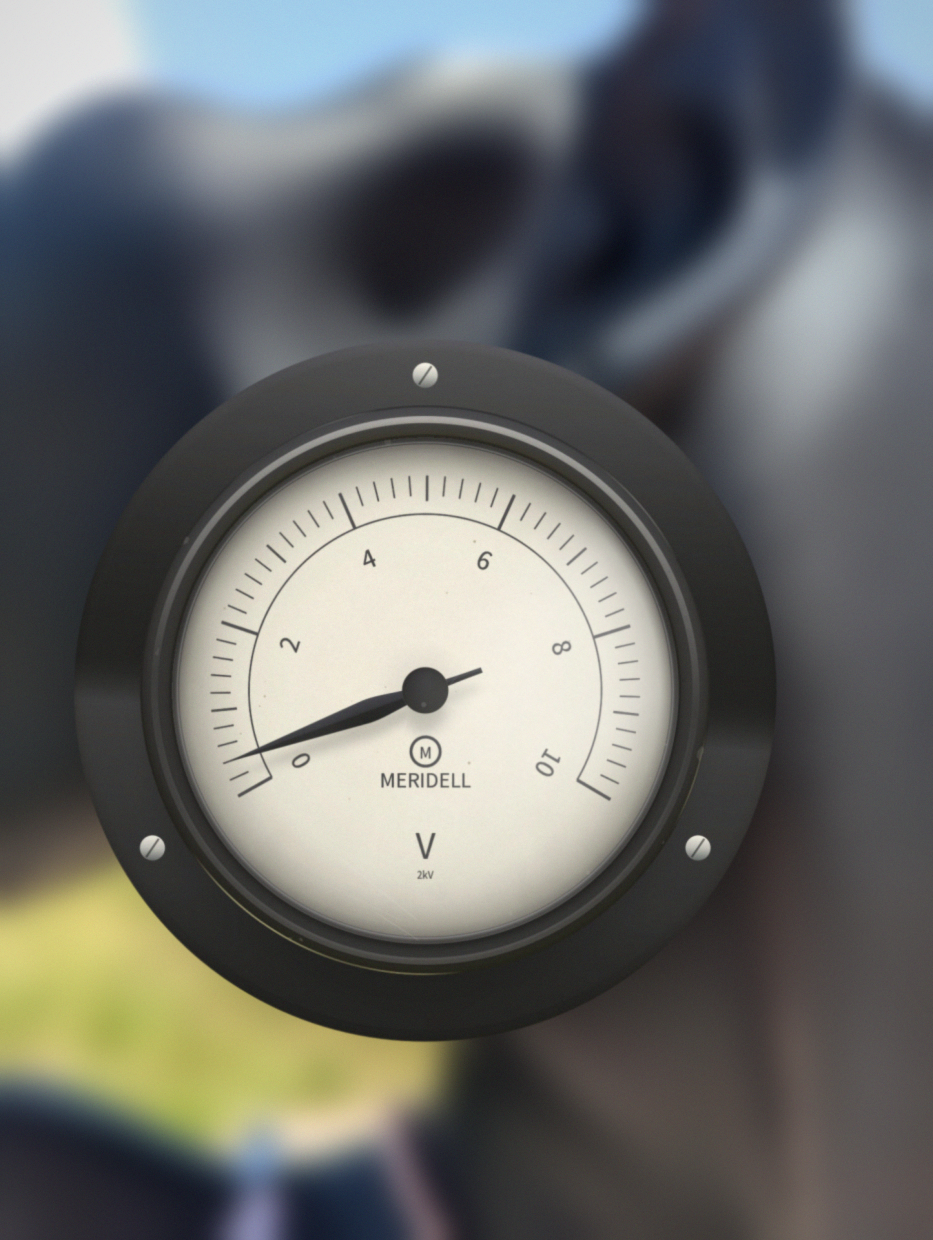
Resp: 0.4V
